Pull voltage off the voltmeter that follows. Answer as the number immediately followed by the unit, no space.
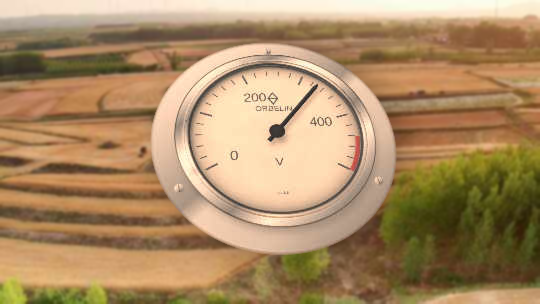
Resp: 330V
